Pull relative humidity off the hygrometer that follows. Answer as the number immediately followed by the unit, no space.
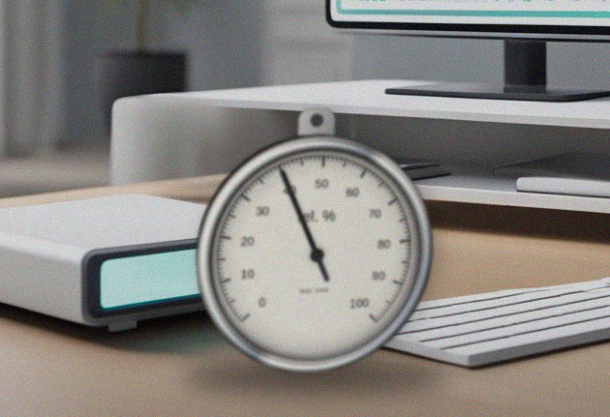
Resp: 40%
